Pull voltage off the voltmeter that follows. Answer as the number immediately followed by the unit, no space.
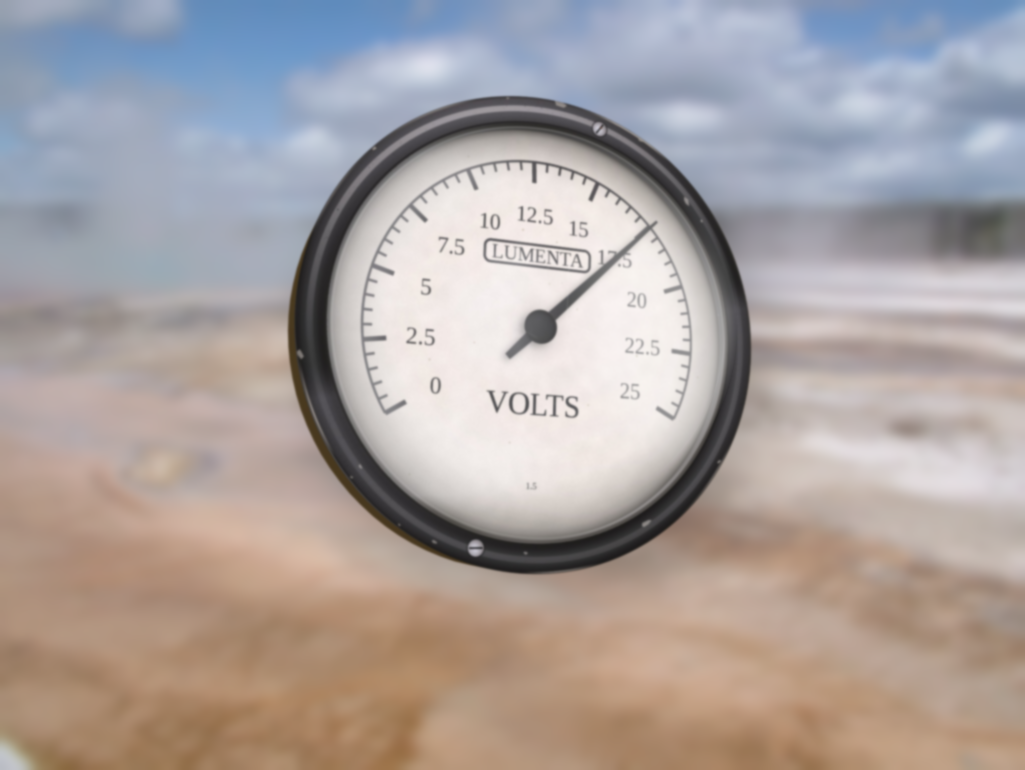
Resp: 17.5V
